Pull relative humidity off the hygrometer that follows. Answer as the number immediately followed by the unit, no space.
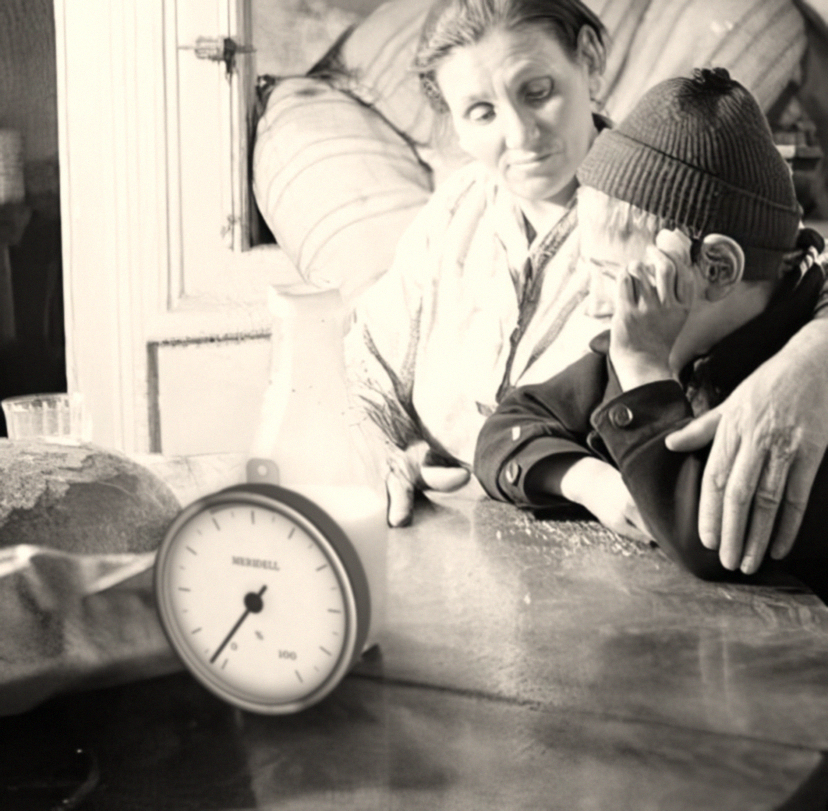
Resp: 2.5%
